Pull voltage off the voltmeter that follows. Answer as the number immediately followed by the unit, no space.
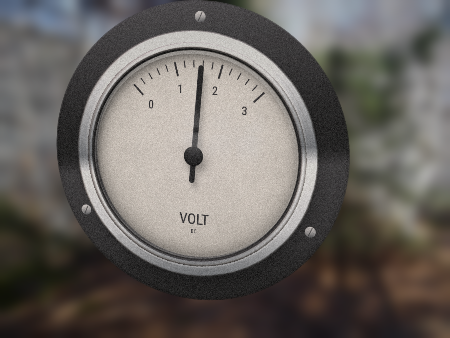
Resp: 1.6V
